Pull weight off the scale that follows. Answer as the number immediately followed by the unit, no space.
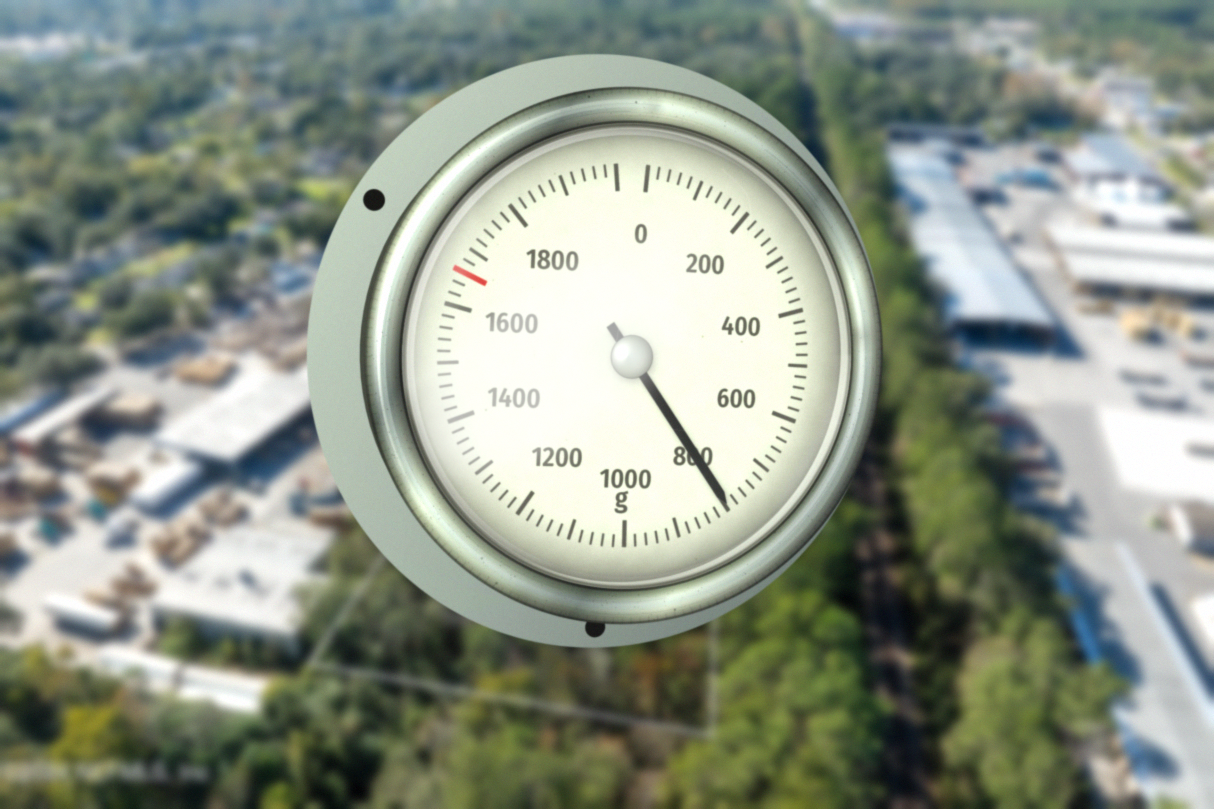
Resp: 800g
